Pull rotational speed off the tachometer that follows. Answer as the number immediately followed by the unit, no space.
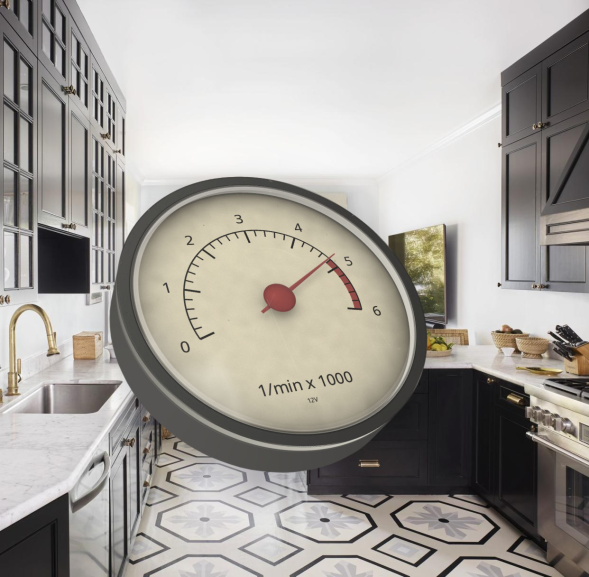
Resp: 4800rpm
